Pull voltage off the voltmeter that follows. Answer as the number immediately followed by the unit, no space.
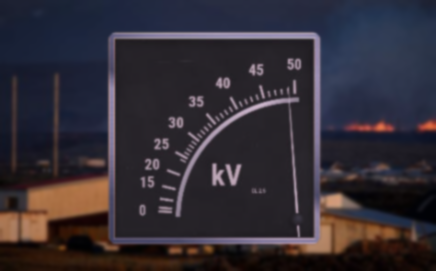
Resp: 49kV
